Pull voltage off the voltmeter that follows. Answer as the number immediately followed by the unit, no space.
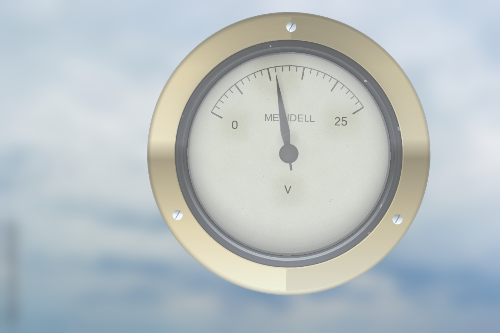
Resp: 11V
